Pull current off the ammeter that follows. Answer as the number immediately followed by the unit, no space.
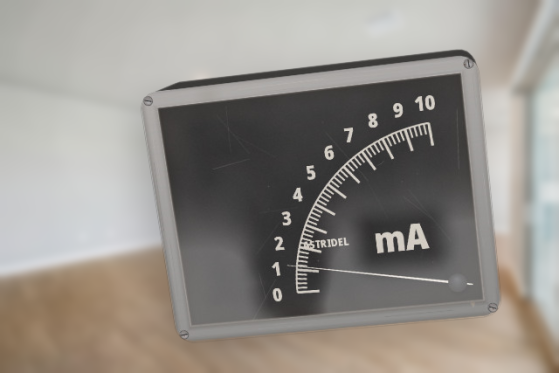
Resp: 1.2mA
